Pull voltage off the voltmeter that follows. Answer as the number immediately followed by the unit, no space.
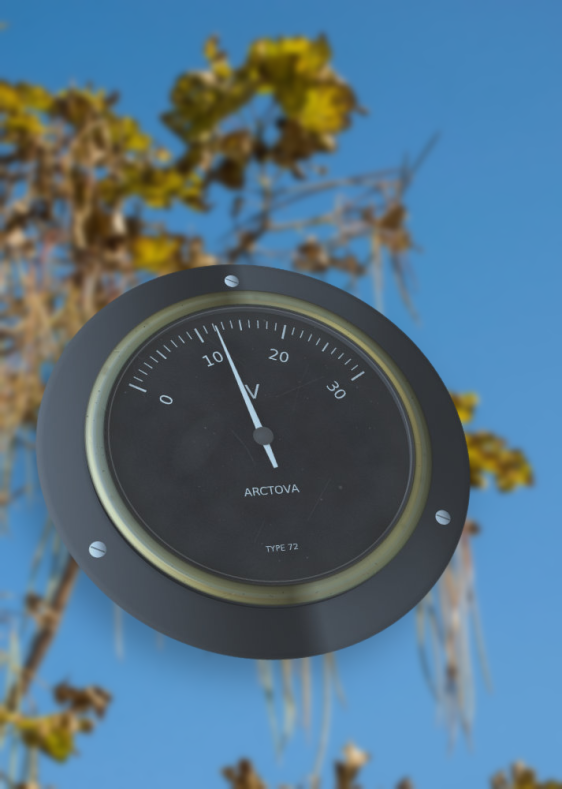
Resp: 12V
